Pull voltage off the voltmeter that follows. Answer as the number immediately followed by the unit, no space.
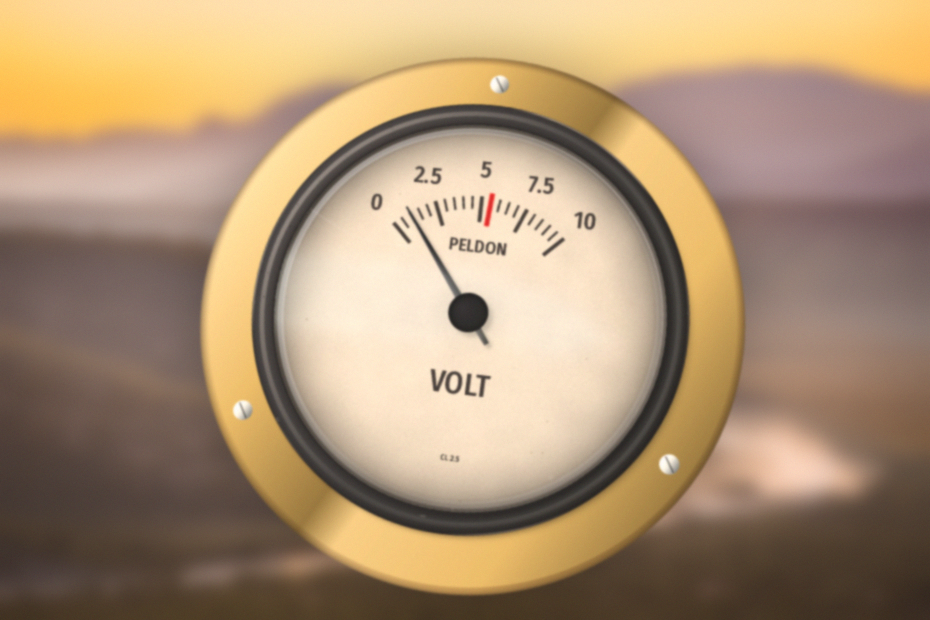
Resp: 1V
